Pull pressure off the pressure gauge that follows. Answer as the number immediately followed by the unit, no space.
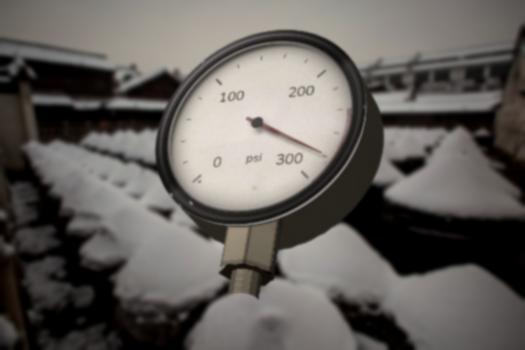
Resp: 280psi
